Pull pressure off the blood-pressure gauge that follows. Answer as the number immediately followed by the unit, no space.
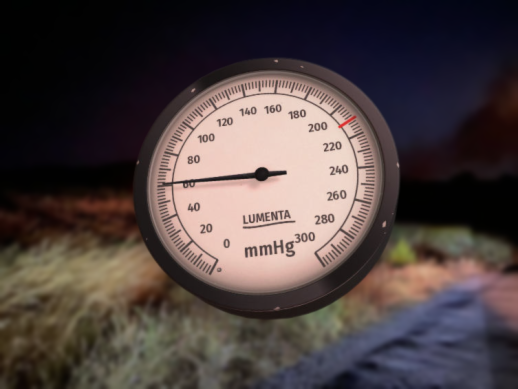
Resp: 60mmHg
